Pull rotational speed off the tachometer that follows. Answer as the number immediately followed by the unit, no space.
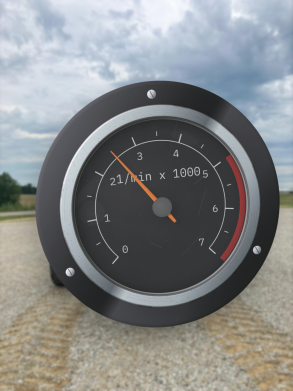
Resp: 2500rpm
